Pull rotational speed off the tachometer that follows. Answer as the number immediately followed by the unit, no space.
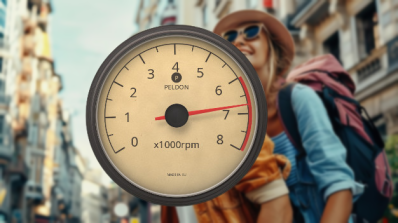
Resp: 6750rpm
